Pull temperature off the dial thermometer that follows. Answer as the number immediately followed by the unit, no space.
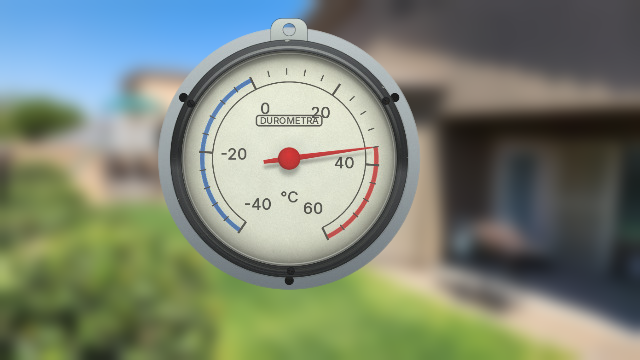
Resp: 36°C
